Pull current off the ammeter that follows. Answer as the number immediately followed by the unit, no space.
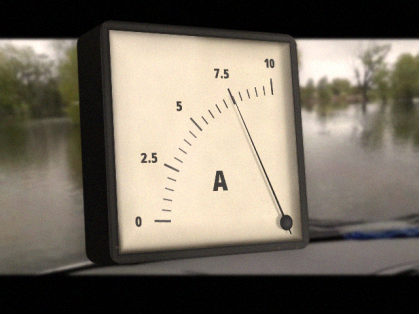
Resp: 7.5A
